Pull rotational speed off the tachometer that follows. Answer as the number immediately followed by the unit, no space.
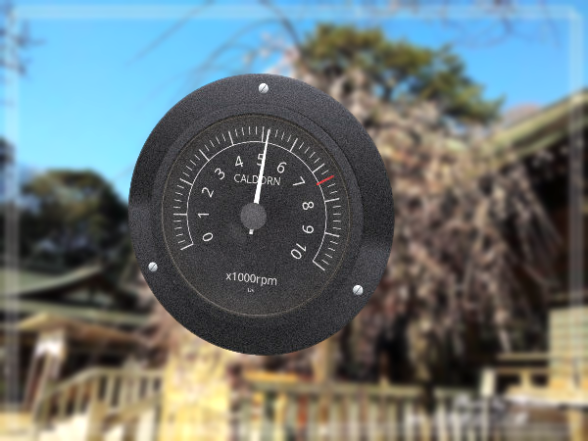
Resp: 5200rpm
